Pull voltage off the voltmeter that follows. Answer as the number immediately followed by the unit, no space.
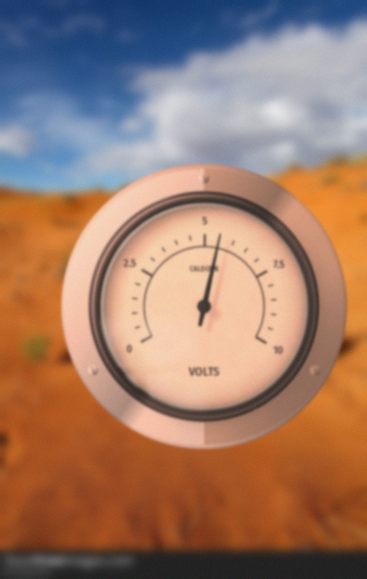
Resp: 5.5V
